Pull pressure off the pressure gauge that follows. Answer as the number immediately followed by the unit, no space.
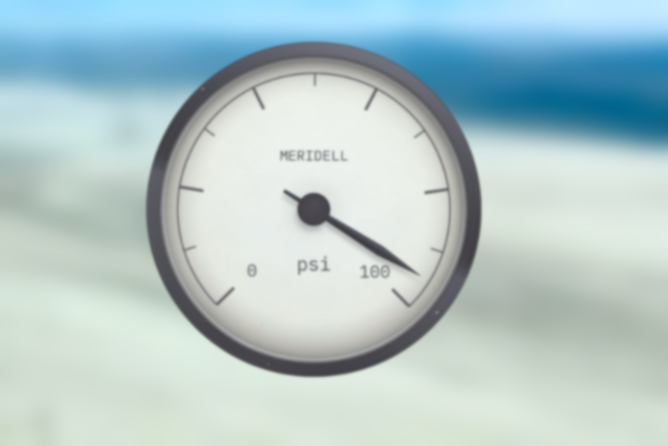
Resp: 95psi
